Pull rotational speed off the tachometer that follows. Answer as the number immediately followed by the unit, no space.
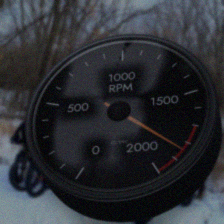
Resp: 1850rpm
